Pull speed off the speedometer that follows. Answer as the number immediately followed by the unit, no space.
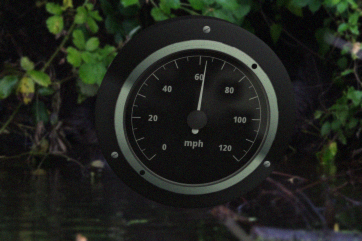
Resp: 62.5mph
